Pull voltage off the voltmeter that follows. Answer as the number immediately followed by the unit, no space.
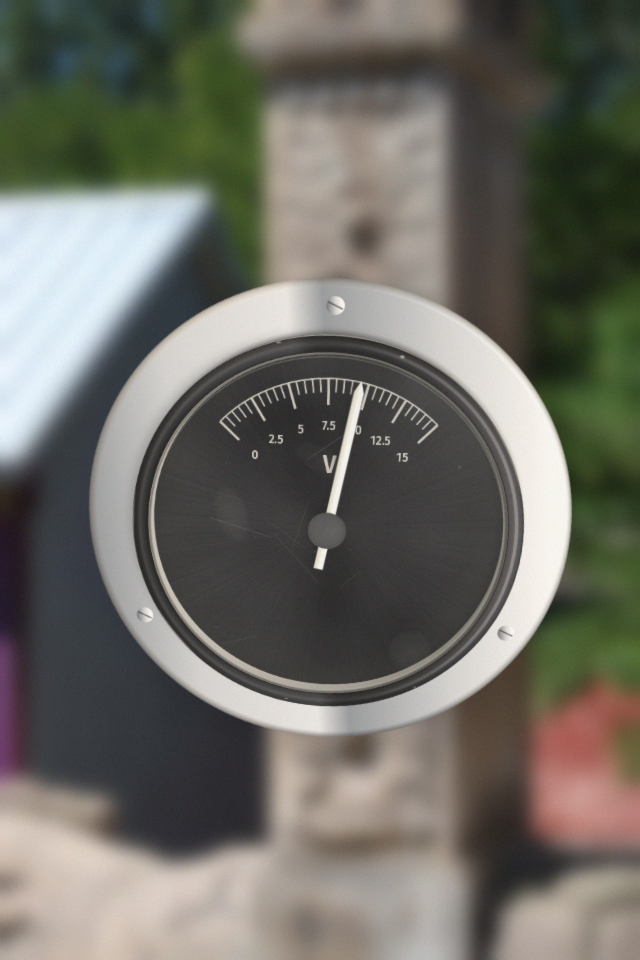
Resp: 9.5V
